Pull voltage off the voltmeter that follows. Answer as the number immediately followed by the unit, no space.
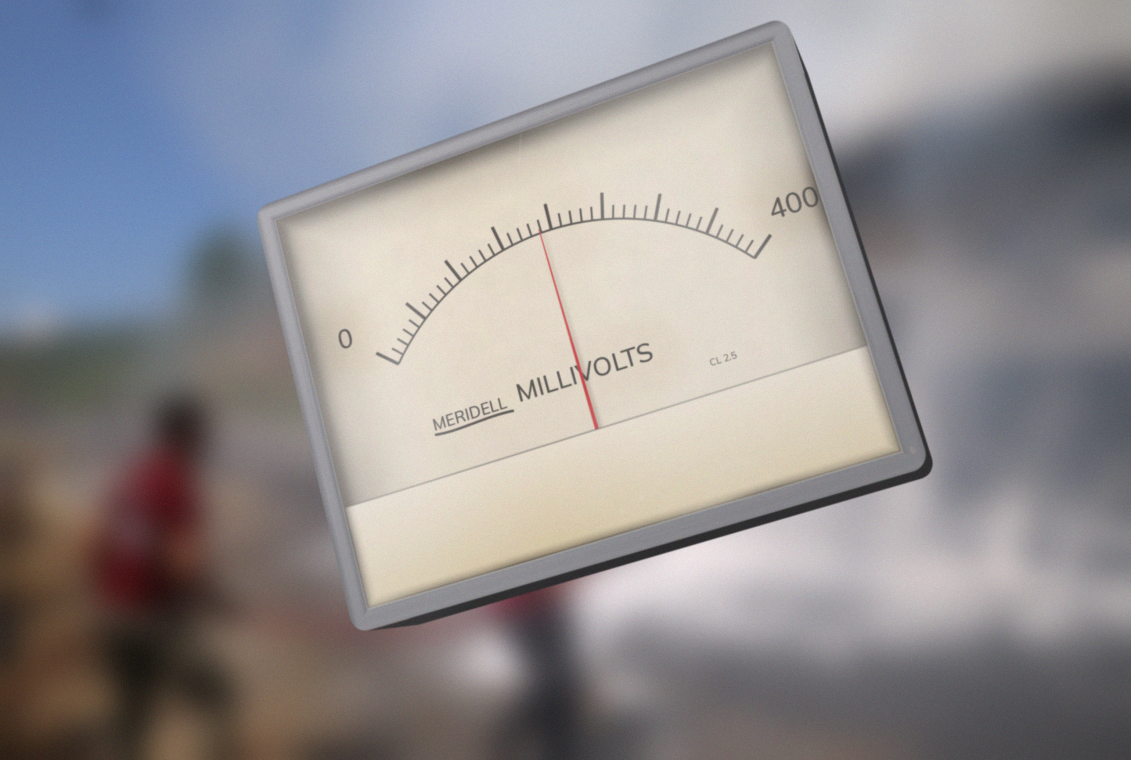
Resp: 190mV
